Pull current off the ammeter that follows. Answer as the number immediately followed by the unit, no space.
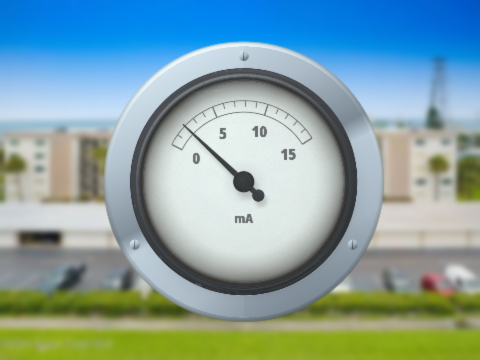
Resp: 2mA
